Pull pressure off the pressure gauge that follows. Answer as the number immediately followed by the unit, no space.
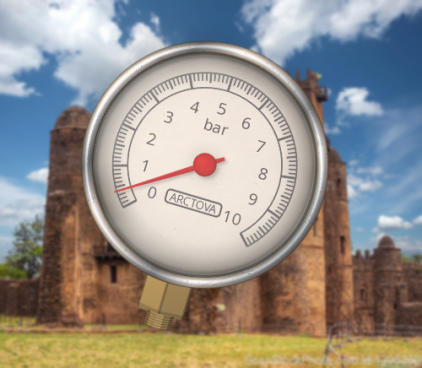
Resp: 0.4bar
